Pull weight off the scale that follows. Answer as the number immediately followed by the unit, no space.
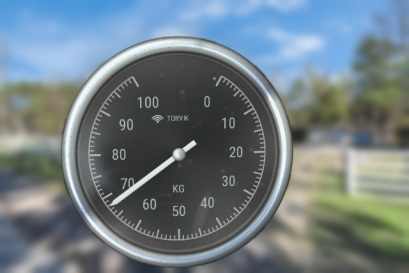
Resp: 68kg
